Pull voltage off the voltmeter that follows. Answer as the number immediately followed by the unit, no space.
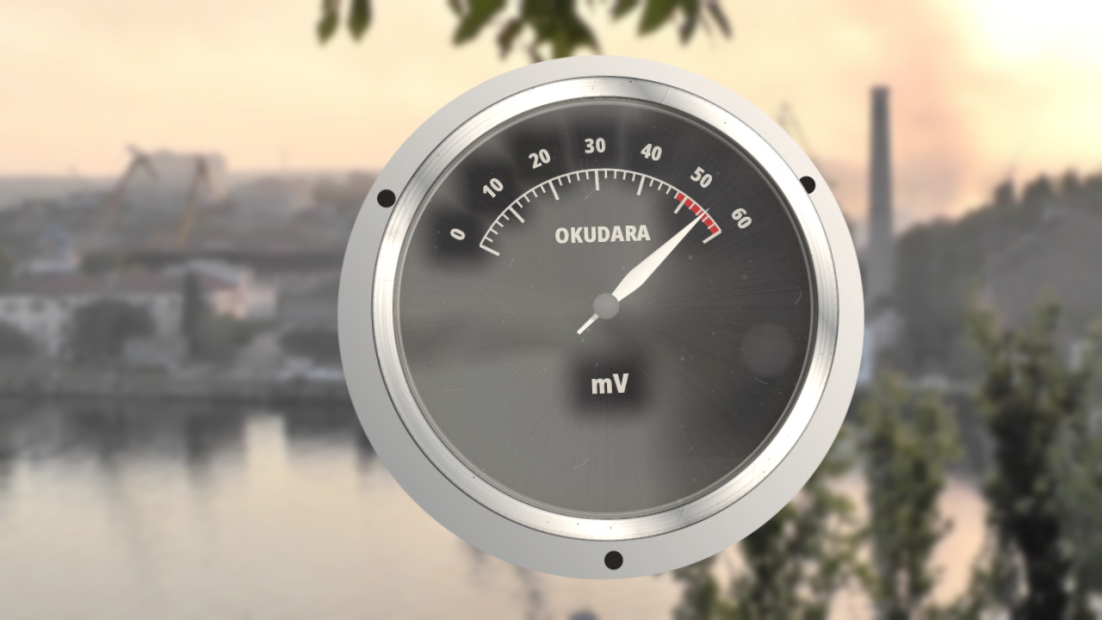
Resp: 55mV
